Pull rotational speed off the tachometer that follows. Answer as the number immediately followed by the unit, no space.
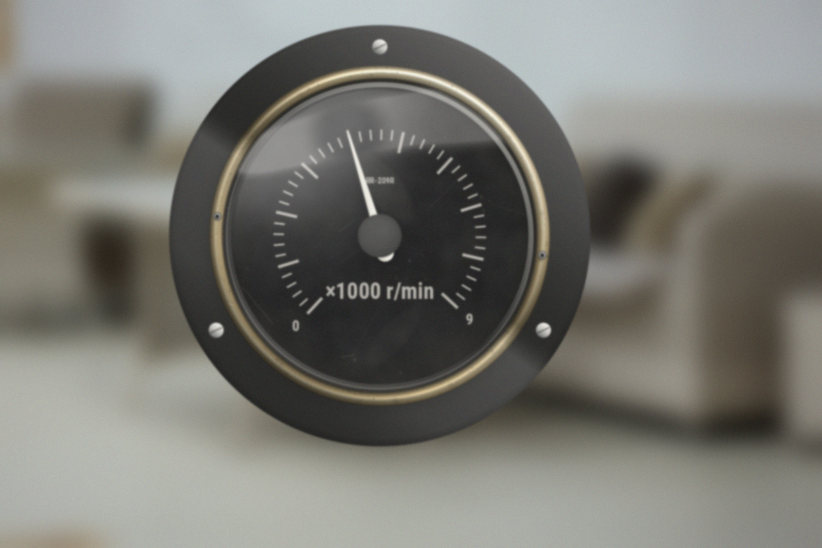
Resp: 4000rpm
